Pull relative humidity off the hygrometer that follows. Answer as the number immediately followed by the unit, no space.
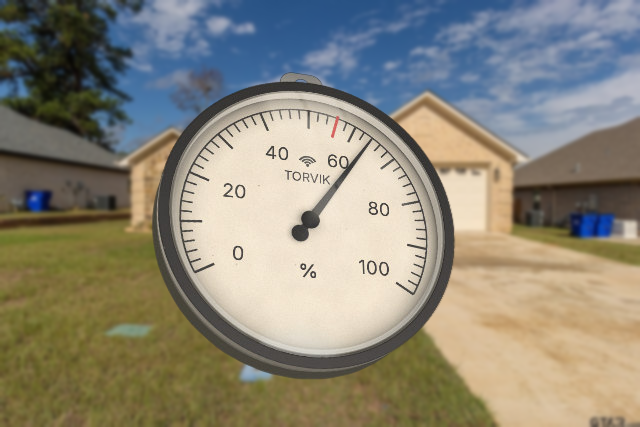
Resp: 64%
